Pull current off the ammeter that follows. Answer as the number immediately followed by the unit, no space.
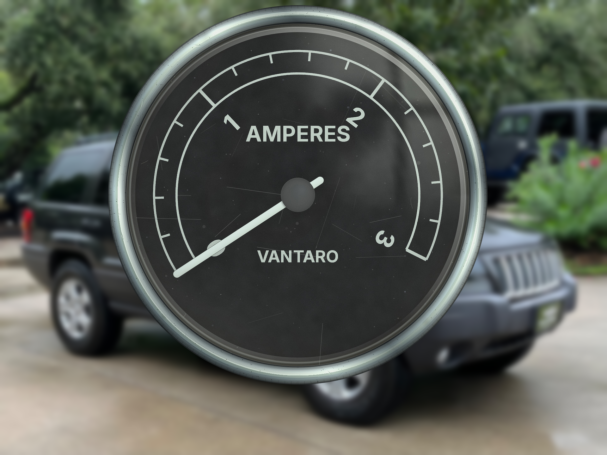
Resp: 0A
